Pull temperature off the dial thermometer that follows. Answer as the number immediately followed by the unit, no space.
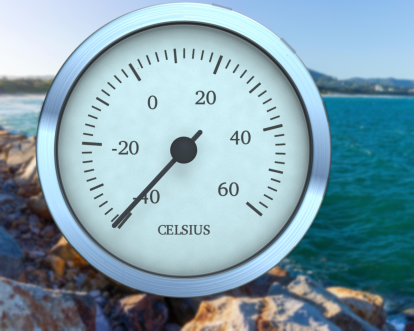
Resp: -39°C
